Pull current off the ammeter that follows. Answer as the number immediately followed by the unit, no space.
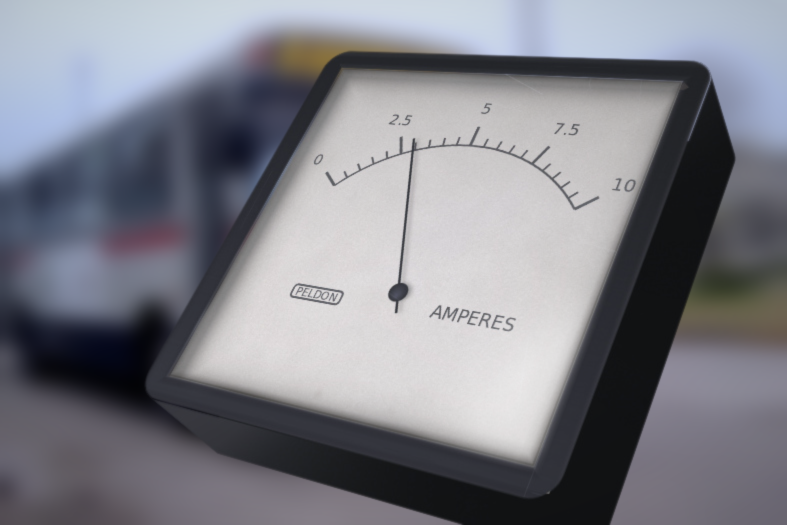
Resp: 3A
